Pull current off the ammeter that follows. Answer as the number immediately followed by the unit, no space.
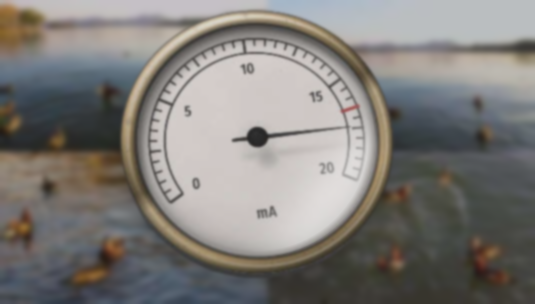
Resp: 17.5mA
